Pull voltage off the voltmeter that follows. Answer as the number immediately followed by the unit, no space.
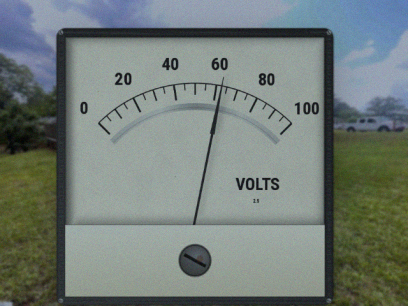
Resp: 62.5V
